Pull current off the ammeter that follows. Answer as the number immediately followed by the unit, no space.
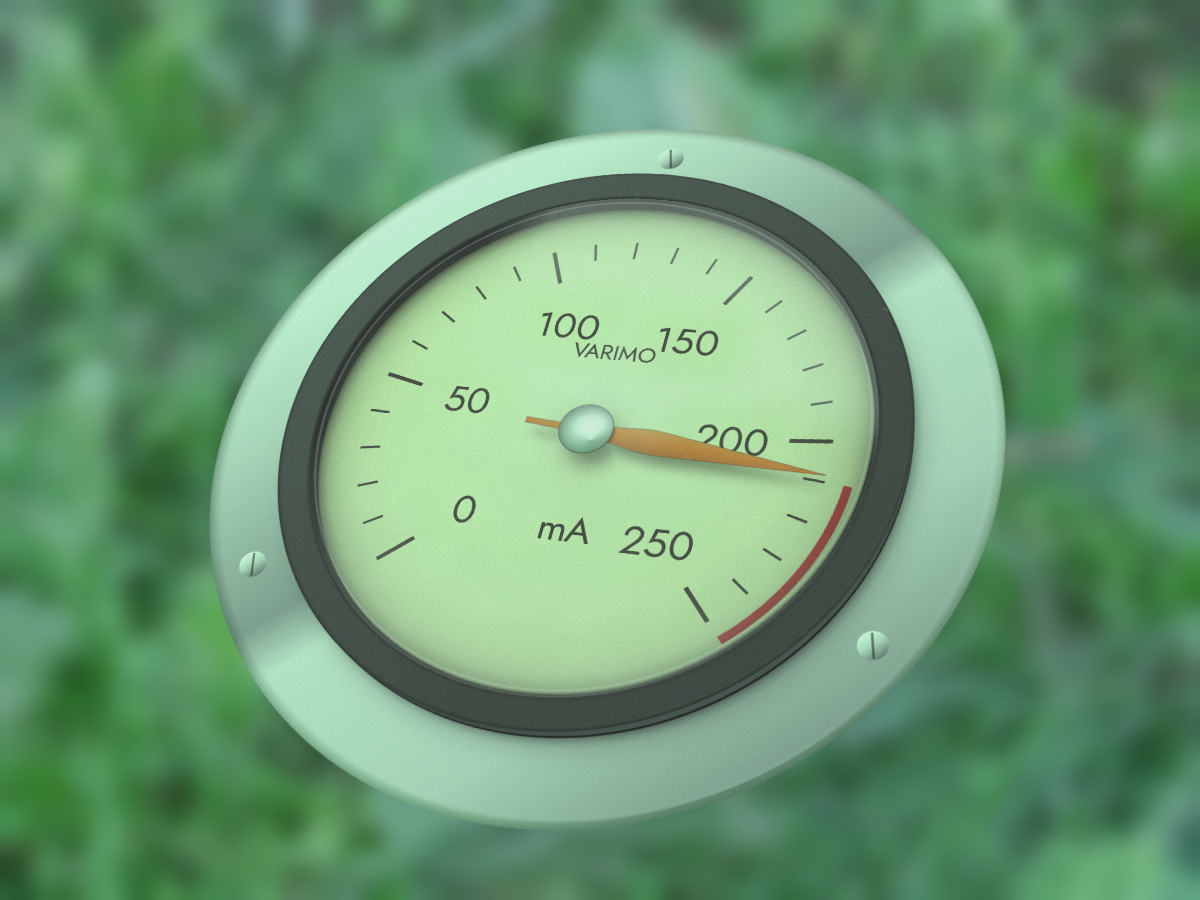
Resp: 210mA
